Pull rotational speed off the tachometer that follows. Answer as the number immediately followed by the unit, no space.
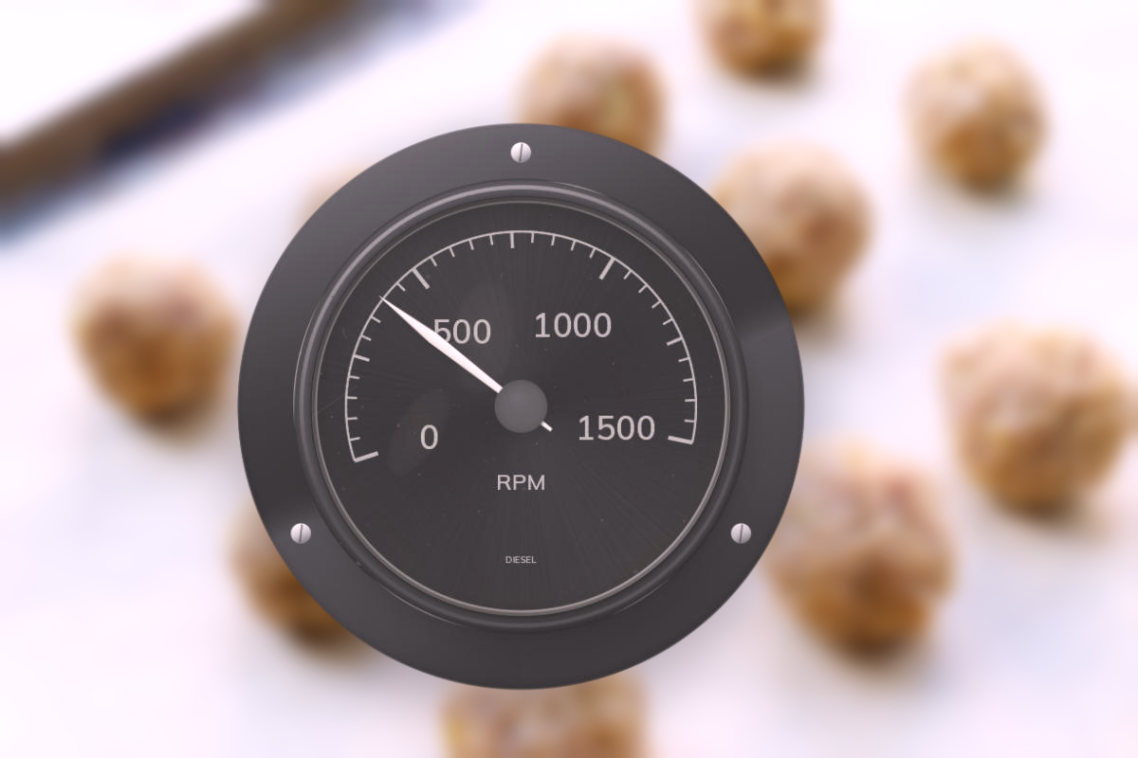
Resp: 400rpm
